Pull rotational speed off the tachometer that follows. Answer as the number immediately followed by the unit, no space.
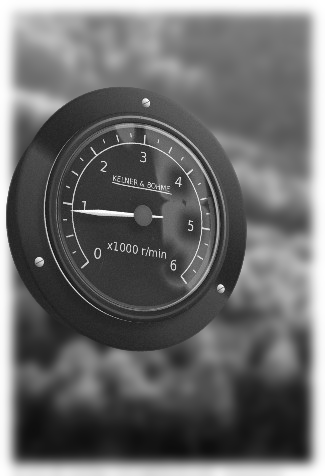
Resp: 875rpm
